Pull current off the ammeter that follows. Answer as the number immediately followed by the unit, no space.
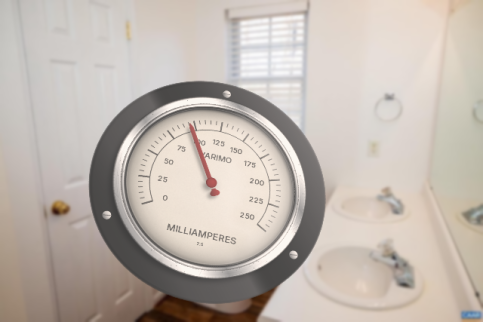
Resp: 95mA
